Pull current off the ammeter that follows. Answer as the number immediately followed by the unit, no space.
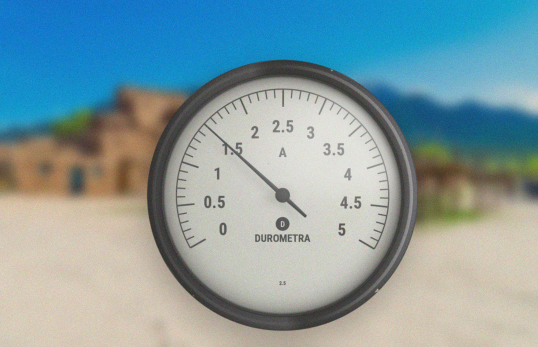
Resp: 1.5A
